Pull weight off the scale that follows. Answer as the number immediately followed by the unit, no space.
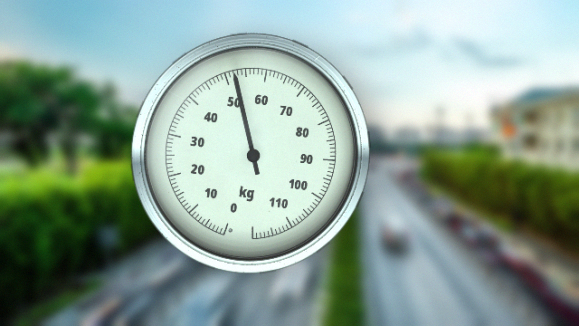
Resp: 52kg
